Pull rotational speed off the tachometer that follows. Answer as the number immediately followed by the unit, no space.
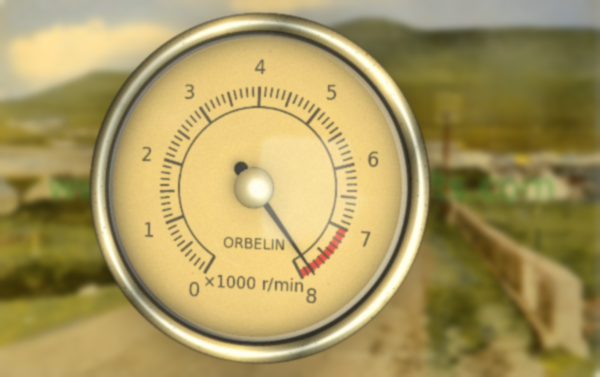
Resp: 7800rpm
